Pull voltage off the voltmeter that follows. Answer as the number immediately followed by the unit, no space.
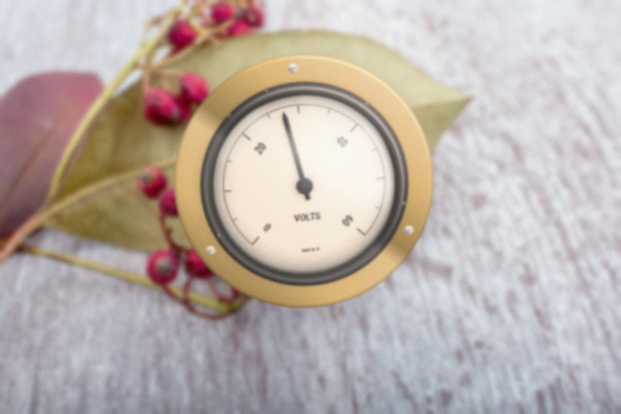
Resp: 27.5V
